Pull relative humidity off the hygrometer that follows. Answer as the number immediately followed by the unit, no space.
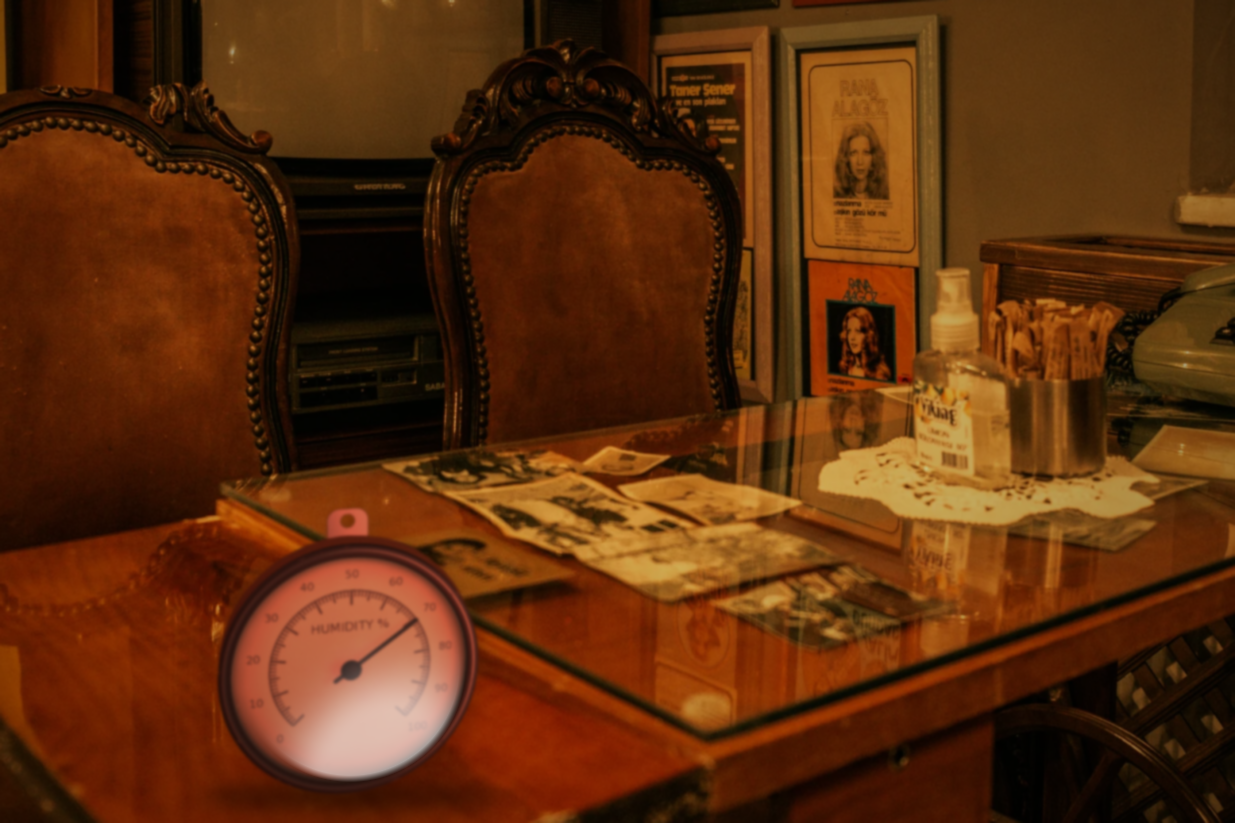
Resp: 70%
